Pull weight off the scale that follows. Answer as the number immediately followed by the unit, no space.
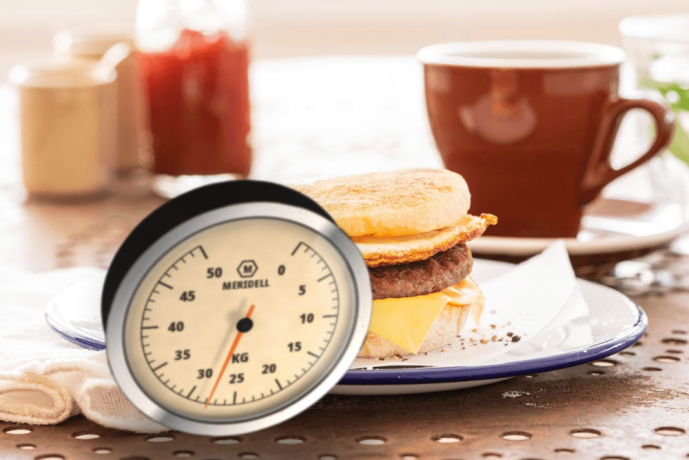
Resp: 28kg
